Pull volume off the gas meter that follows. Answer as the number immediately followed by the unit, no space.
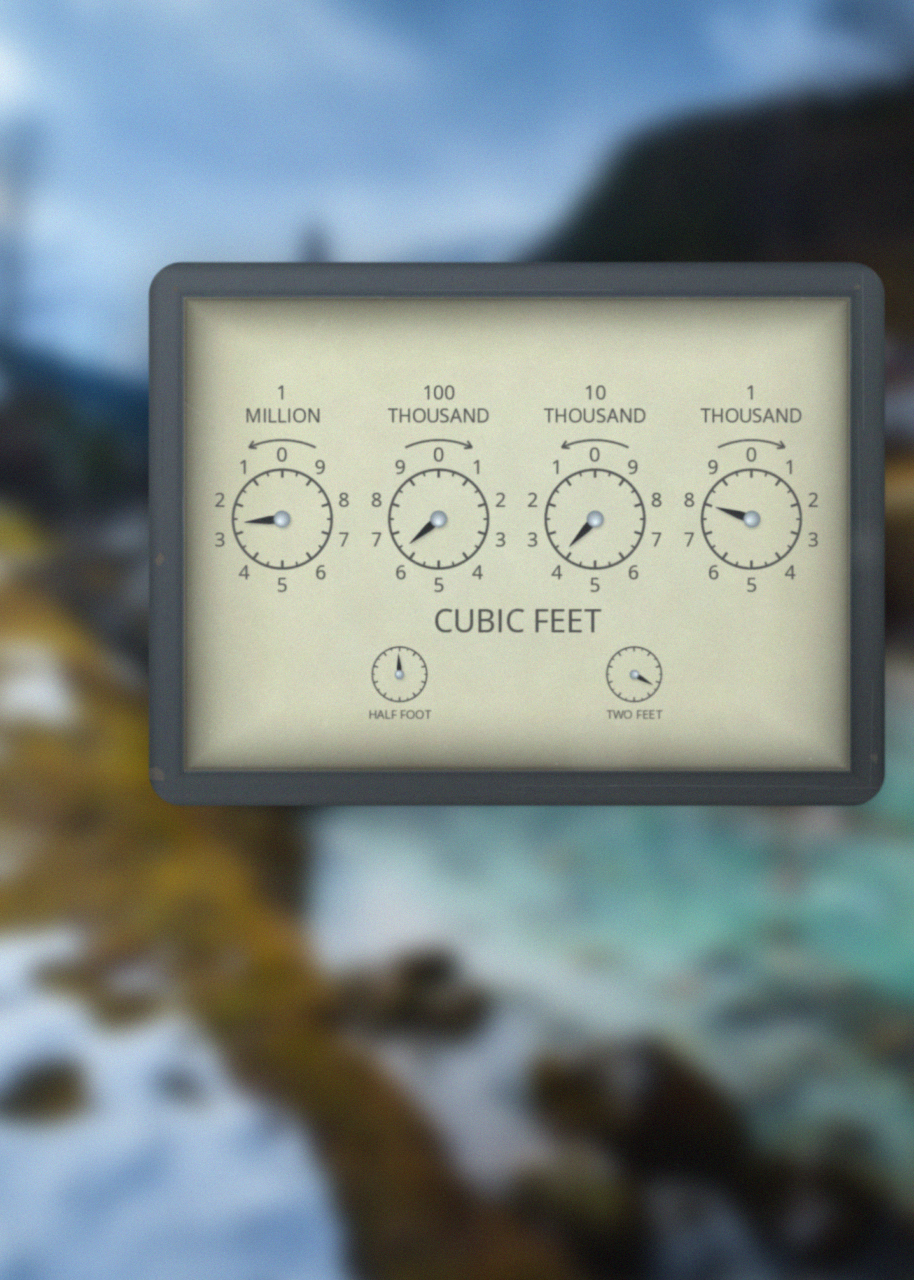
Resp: 263800ft³
